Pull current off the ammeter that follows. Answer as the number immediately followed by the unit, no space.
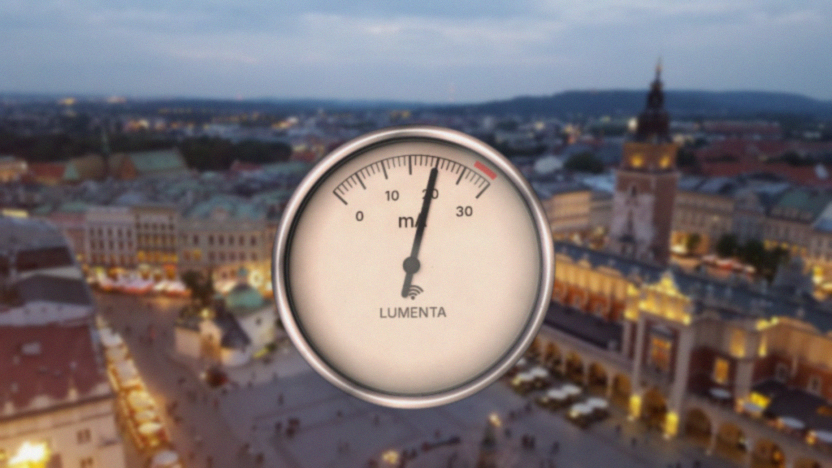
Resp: 20mA
